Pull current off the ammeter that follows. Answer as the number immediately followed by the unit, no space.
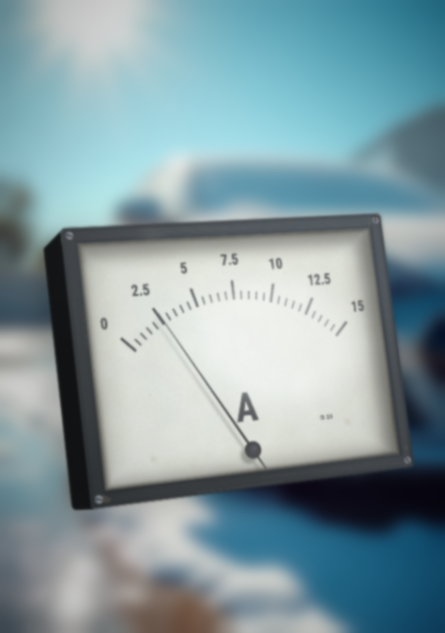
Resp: 2.5A
